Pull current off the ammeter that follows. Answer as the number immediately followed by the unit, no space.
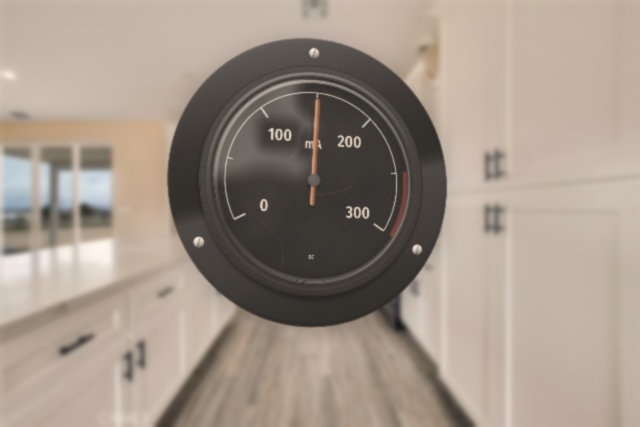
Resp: 150mA
